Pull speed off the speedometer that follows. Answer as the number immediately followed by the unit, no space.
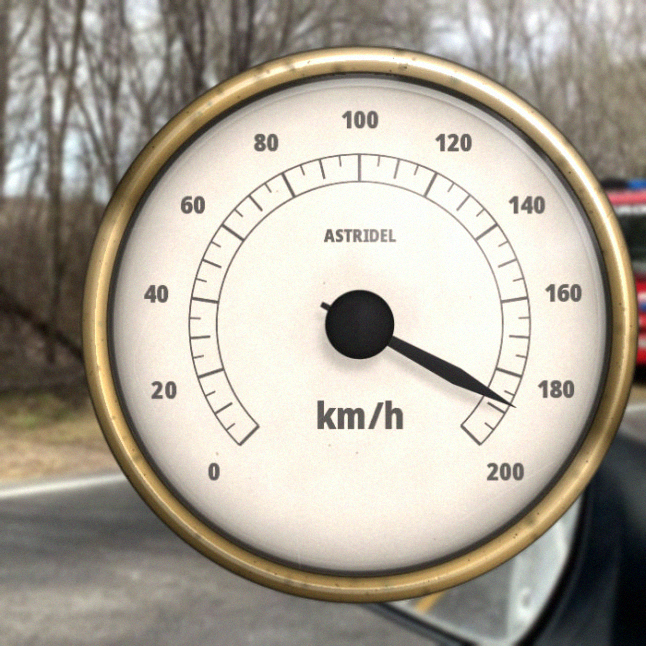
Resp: 187.5km/h
